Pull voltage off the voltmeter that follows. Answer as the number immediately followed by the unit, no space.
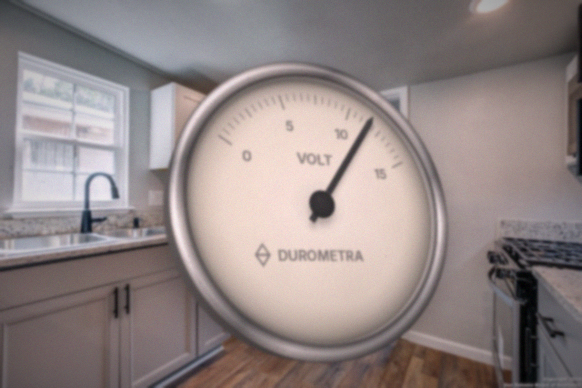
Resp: 11.5V
